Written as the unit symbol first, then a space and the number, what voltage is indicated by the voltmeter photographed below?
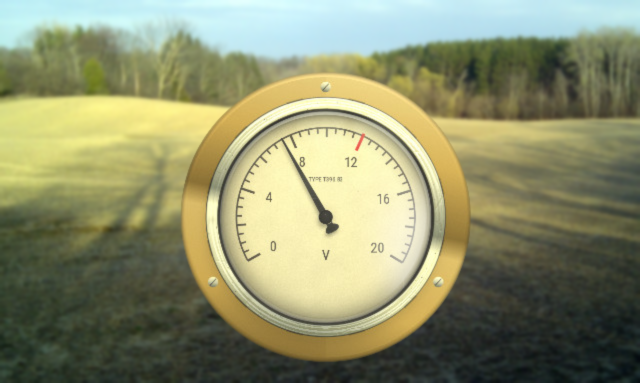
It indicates V 7.5
